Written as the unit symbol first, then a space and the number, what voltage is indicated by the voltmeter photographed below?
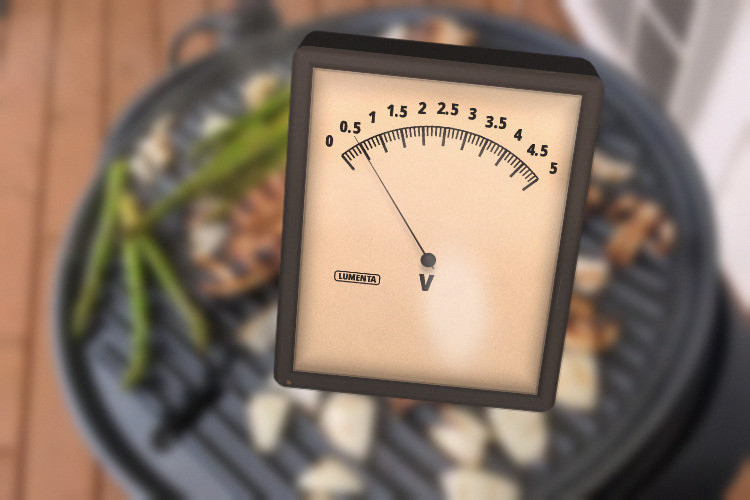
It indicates V 0.5
